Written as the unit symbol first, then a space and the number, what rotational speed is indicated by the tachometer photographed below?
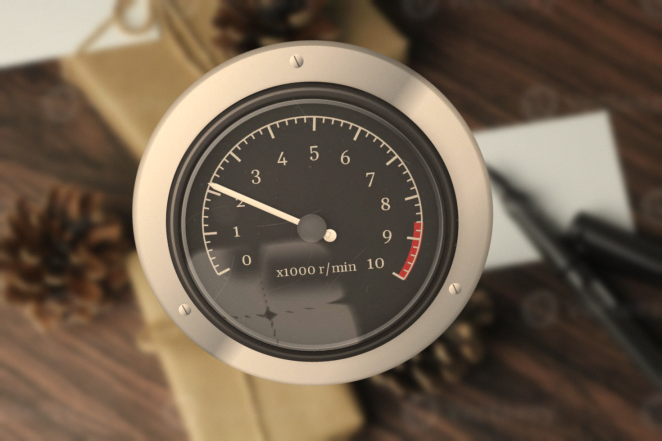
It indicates rpm 2200
